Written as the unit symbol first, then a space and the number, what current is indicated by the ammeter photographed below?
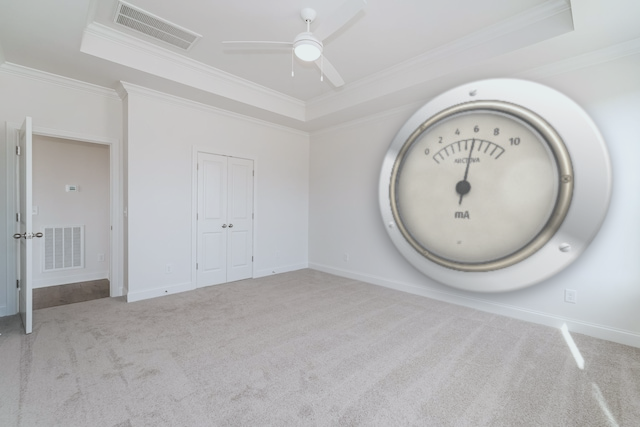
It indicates mA 6
